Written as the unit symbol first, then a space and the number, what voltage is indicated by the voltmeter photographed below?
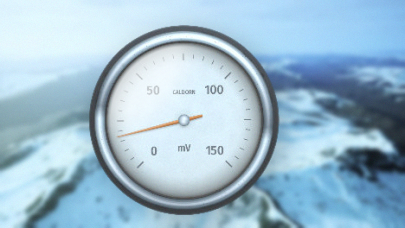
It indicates mV 17.5
